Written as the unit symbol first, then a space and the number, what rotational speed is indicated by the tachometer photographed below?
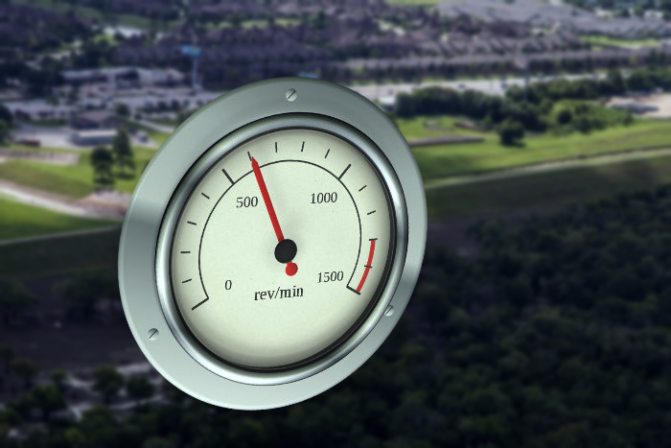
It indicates rpm 600
